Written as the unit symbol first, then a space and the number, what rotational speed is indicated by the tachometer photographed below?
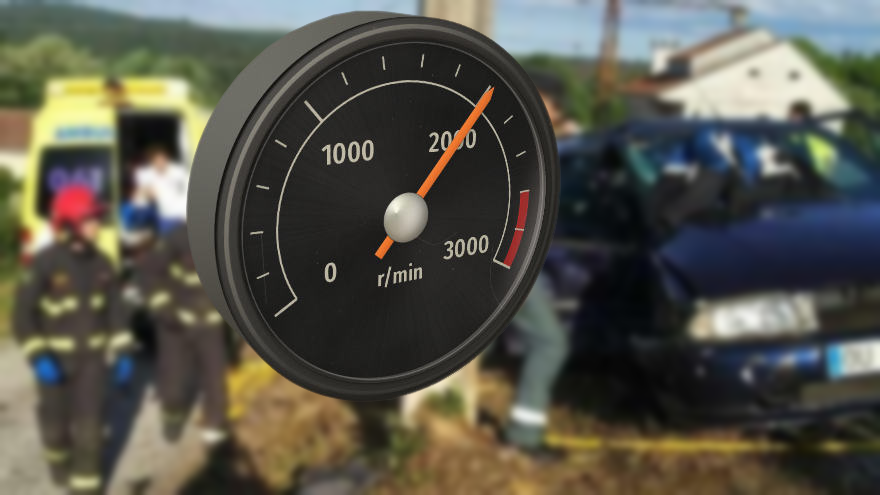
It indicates rpm 2000
